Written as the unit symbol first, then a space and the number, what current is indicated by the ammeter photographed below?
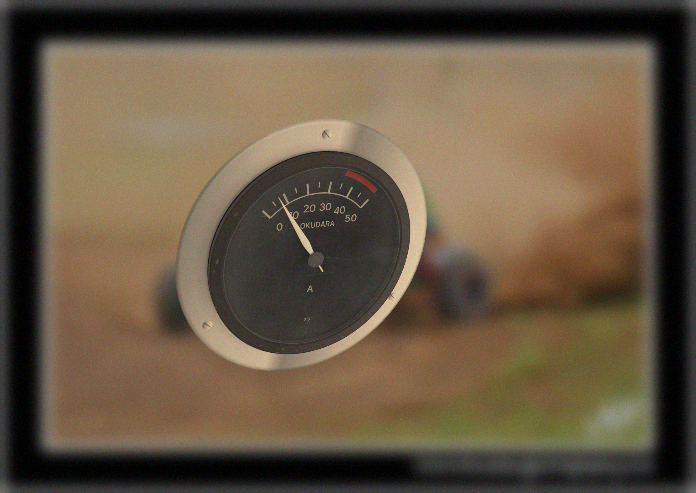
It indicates A 7.5
